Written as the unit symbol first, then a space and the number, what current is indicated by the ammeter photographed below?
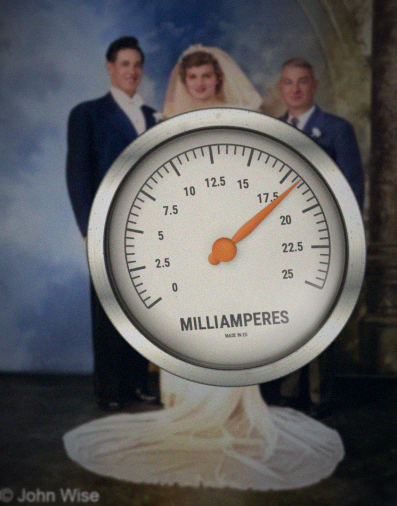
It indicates mA 18.25
